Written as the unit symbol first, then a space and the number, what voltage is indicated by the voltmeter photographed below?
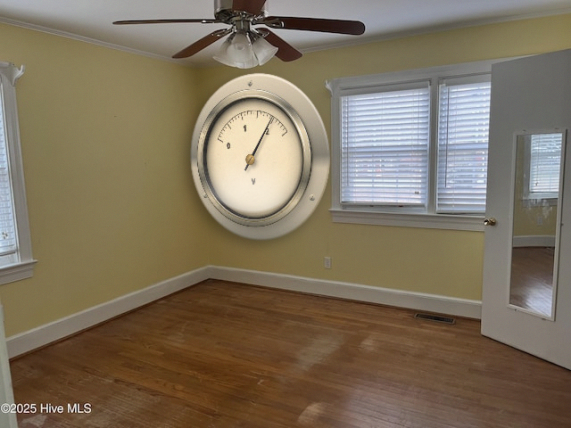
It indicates V 2
